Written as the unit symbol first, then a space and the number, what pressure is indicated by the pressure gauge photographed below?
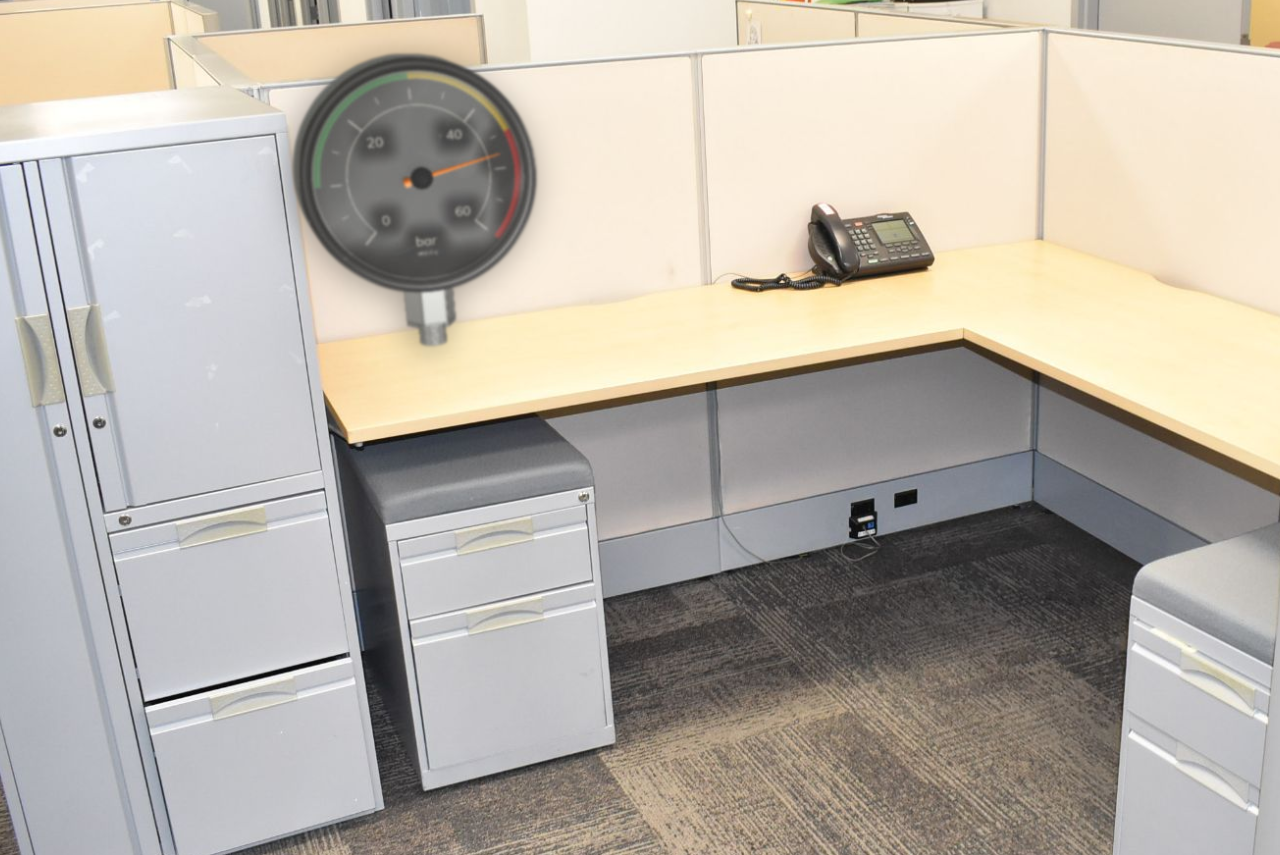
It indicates bar 47.5
